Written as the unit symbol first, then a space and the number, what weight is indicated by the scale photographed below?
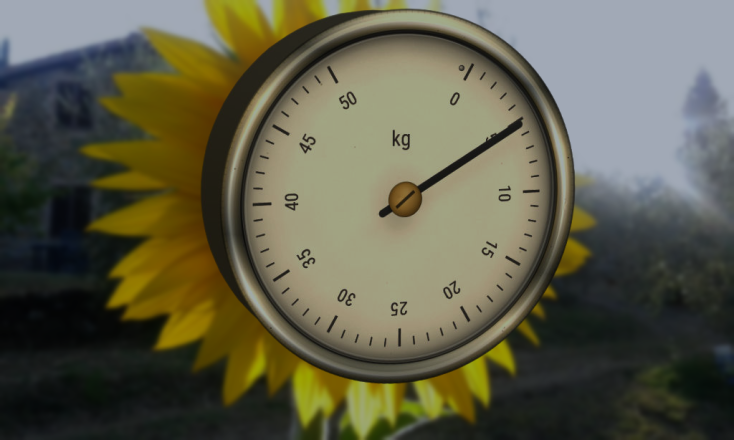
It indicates kg 5
